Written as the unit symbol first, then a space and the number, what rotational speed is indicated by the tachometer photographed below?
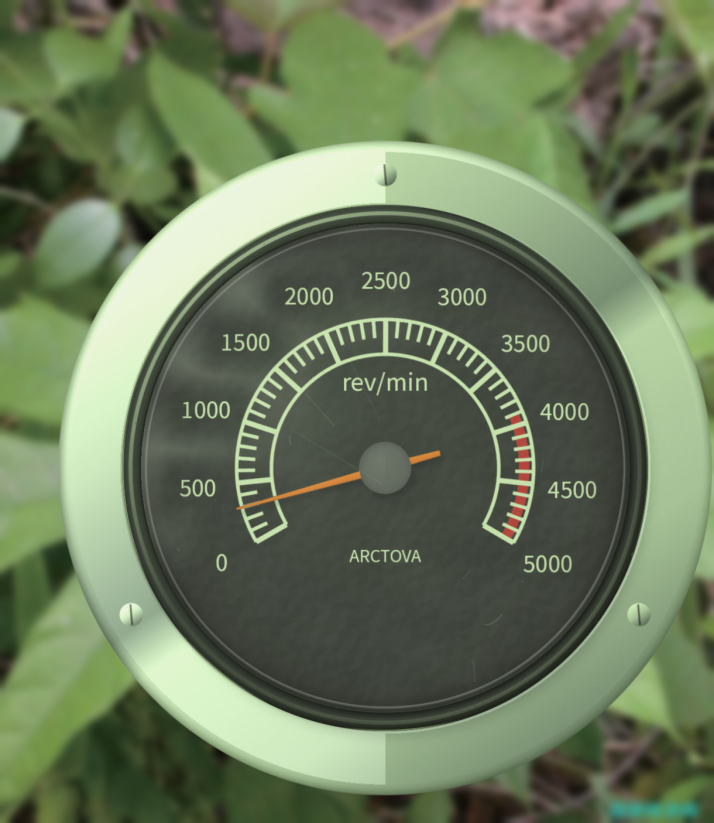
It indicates rpm 300
